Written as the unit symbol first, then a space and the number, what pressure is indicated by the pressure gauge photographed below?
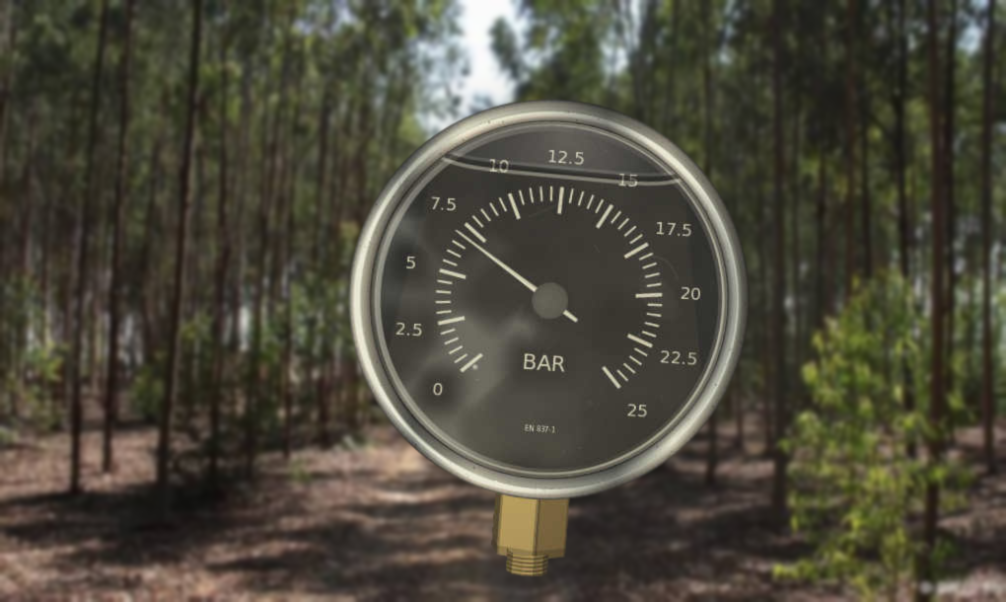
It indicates bar 7
